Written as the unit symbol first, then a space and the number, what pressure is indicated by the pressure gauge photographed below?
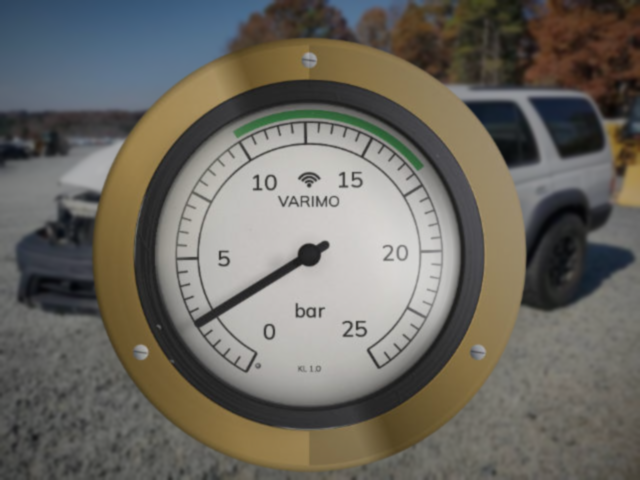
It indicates bar 2.5
